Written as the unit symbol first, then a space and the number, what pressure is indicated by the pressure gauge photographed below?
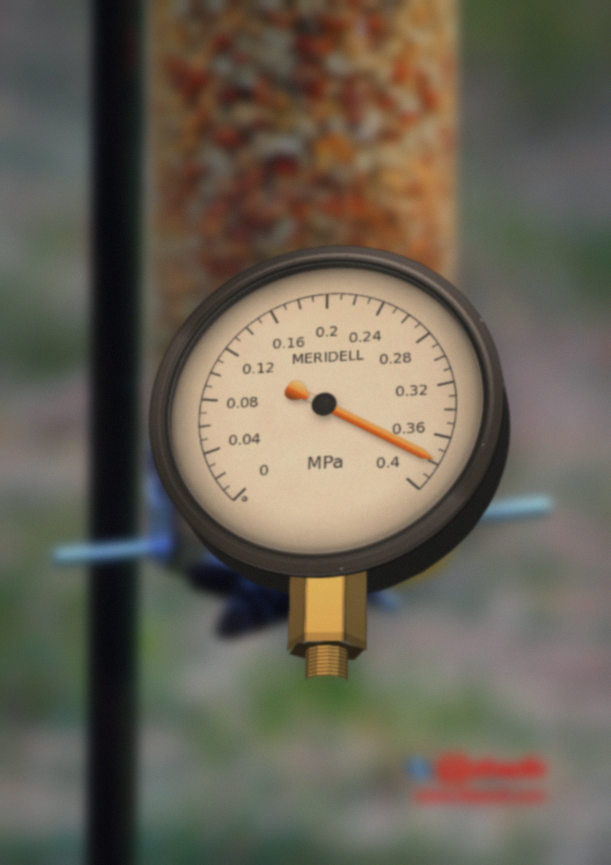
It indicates MPa 0.38
